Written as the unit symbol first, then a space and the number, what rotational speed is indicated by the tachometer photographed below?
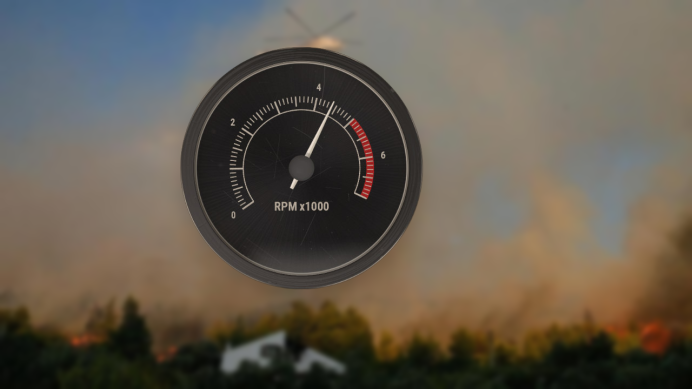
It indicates rpm 4400
